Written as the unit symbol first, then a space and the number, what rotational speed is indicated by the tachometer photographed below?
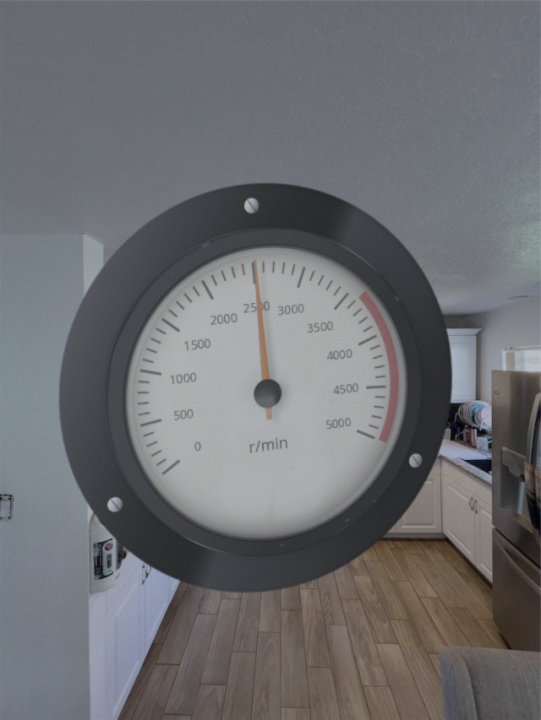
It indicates rpm 2500
